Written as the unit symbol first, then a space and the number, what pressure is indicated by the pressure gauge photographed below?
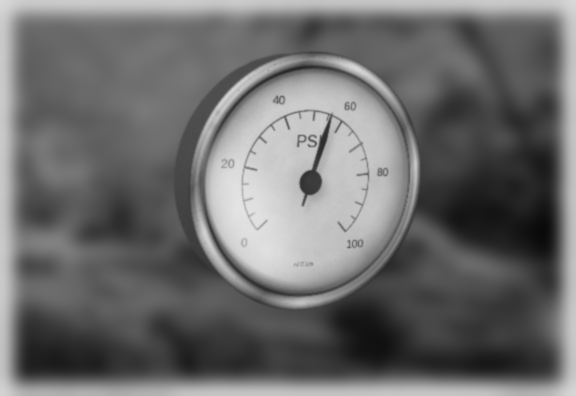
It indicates psi 55
